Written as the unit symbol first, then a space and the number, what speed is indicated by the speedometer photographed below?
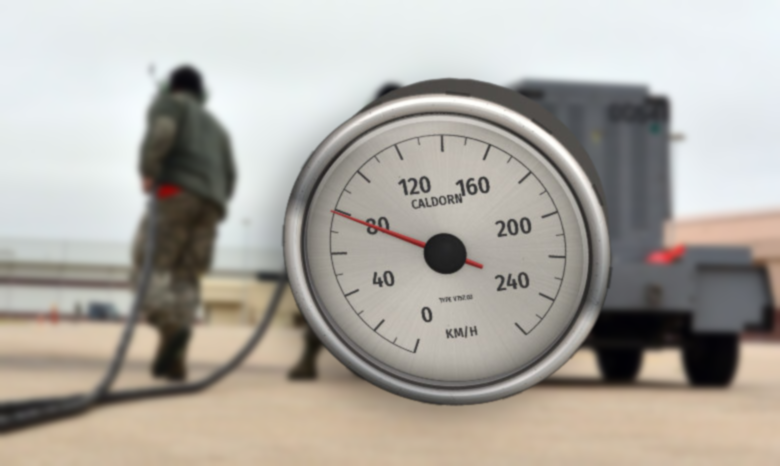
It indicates km/h 80
